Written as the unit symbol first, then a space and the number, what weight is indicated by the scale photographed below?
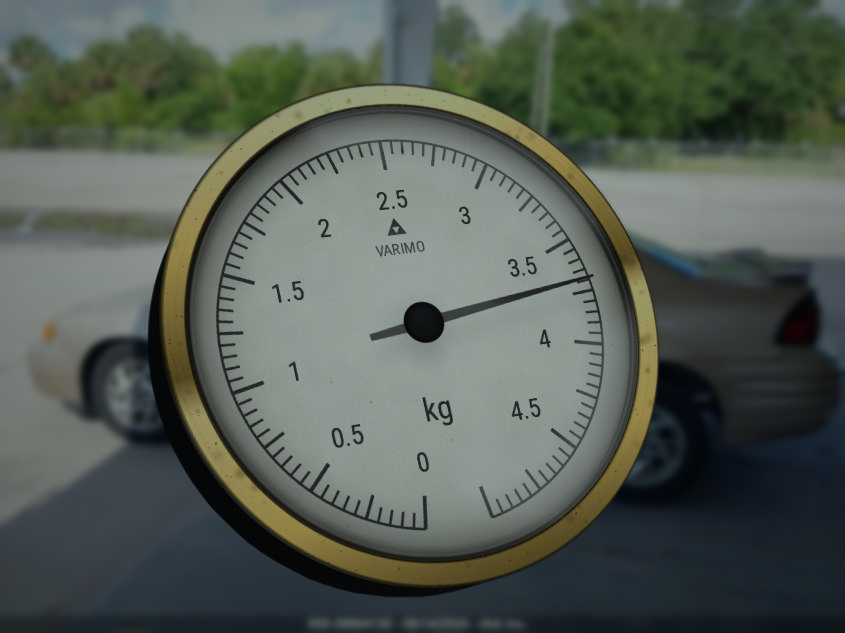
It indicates kg 3.7
